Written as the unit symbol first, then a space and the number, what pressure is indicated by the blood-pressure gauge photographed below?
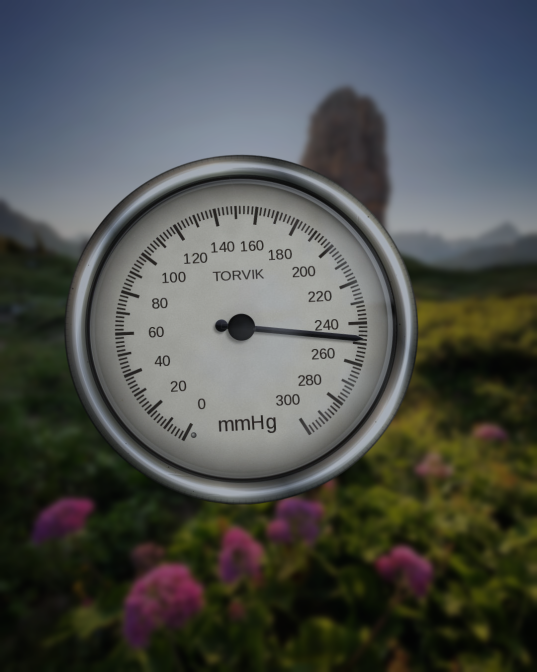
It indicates mmHg 248
